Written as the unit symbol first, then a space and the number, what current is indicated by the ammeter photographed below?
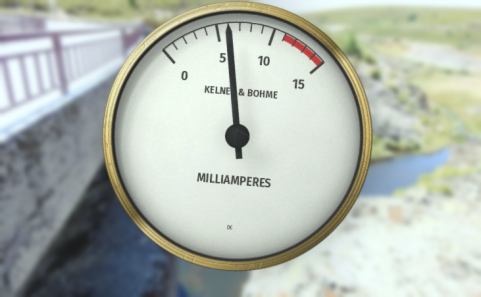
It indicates mA 6
